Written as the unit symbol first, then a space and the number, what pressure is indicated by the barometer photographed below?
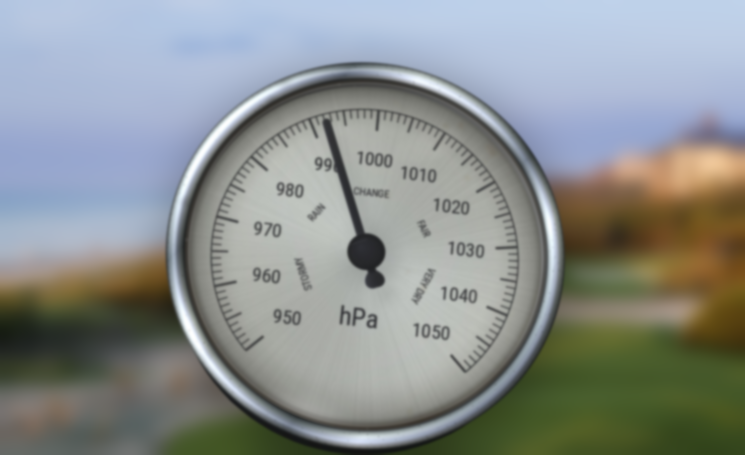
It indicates hPa 992
